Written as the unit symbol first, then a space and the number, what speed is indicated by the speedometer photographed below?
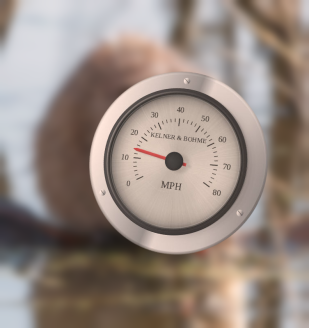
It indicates mph 14
